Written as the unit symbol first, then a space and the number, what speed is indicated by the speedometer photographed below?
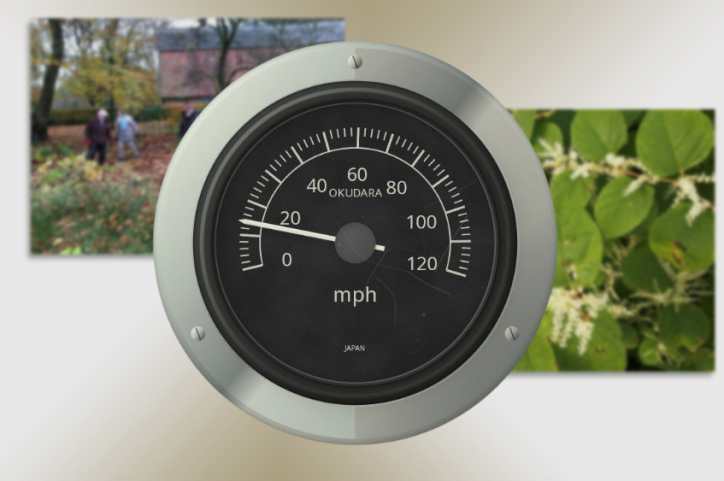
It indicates mph 14
